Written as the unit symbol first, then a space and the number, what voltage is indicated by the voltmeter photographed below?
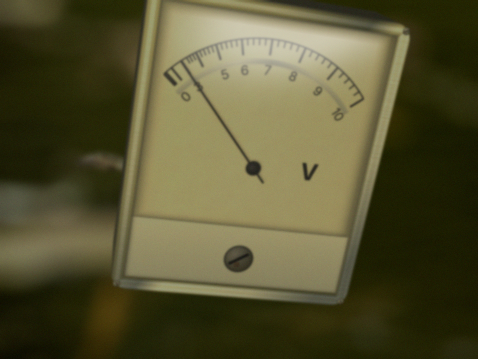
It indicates V 3
